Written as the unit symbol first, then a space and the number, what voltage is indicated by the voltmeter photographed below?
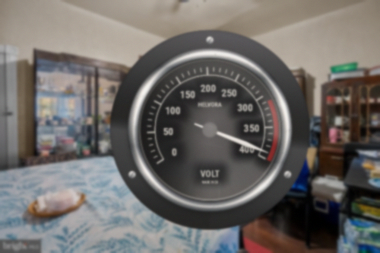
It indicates V 390
